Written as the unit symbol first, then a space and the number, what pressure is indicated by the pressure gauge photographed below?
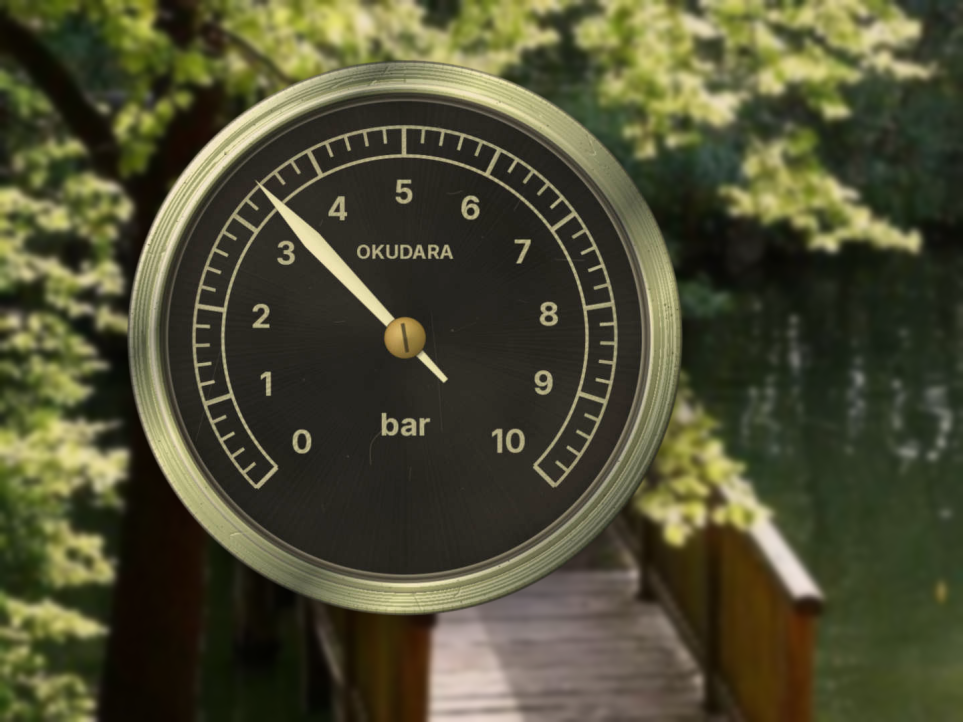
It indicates bar 3.4
